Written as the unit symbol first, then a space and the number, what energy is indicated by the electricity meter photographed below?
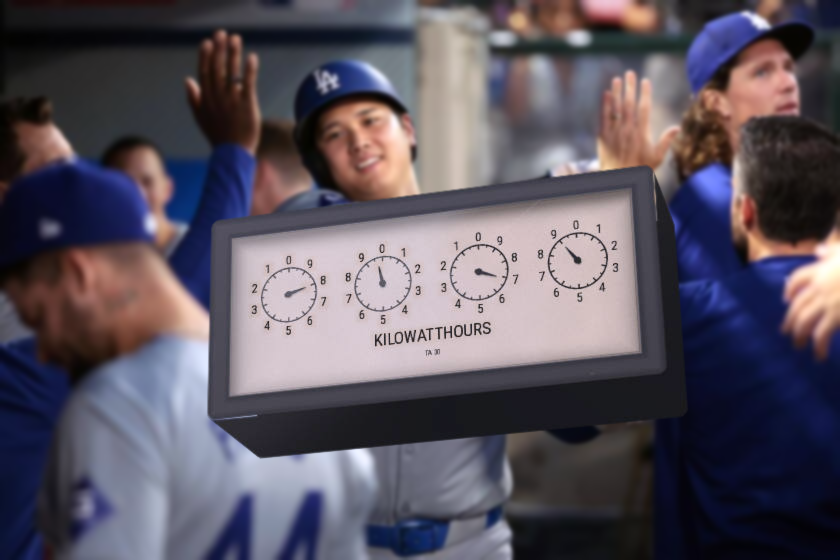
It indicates kWh 7969
